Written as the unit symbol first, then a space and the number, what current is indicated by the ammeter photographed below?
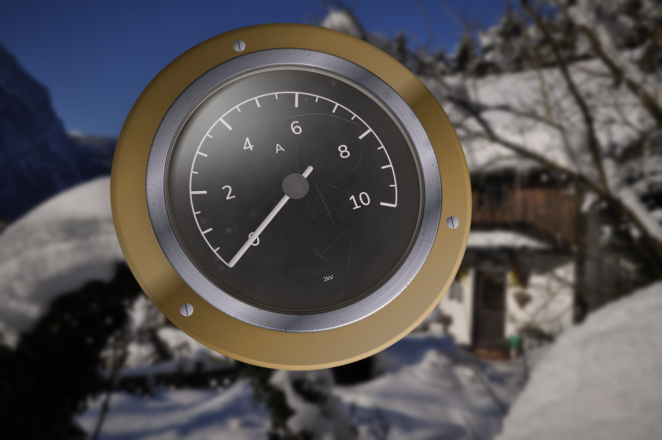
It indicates A 0
